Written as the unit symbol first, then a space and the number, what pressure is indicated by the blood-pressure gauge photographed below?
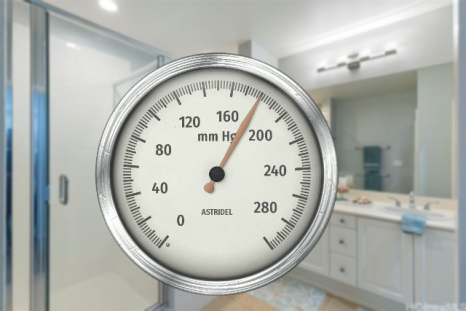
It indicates mmHg 180
